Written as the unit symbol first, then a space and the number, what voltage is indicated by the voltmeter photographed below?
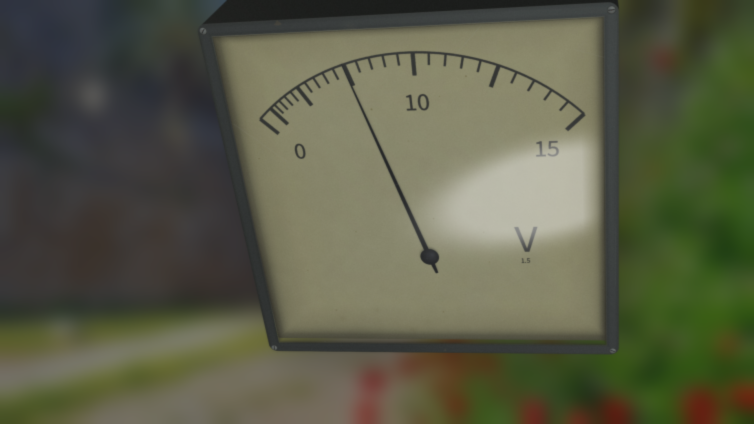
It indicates V 7.5
